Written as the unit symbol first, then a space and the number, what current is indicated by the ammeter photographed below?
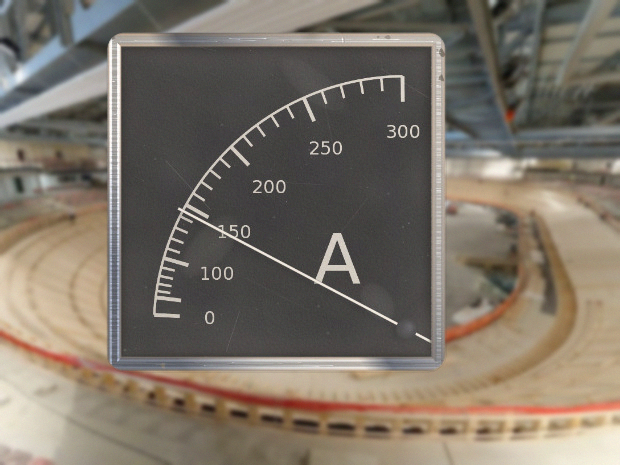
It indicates A 145
